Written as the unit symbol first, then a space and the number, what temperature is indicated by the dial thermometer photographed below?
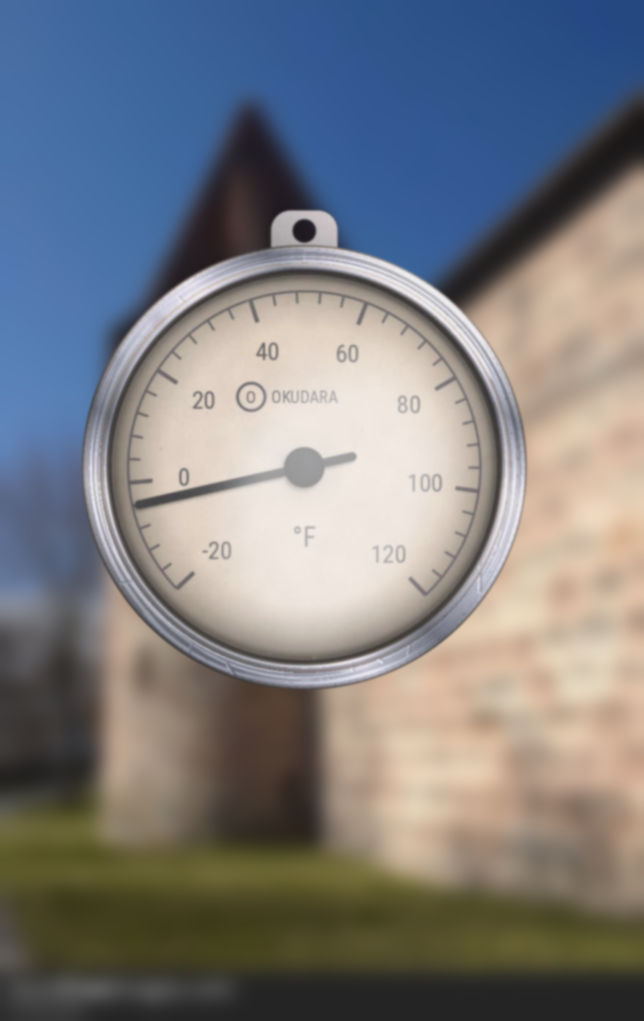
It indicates °F -4
